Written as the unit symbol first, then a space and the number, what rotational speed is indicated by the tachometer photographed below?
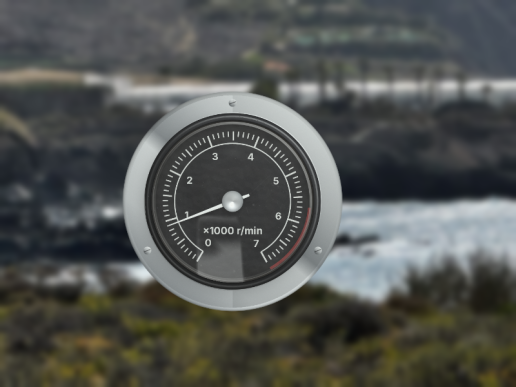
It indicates rpm 900
